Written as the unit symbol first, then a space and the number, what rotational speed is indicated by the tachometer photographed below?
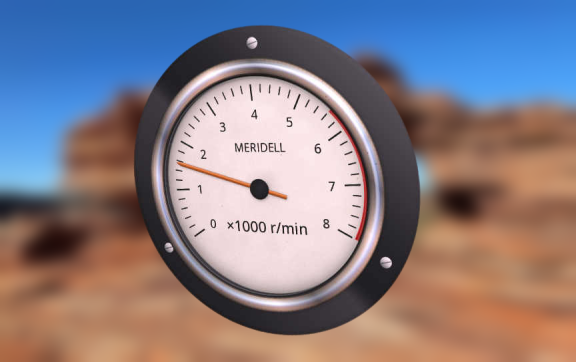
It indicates rpm 1600
